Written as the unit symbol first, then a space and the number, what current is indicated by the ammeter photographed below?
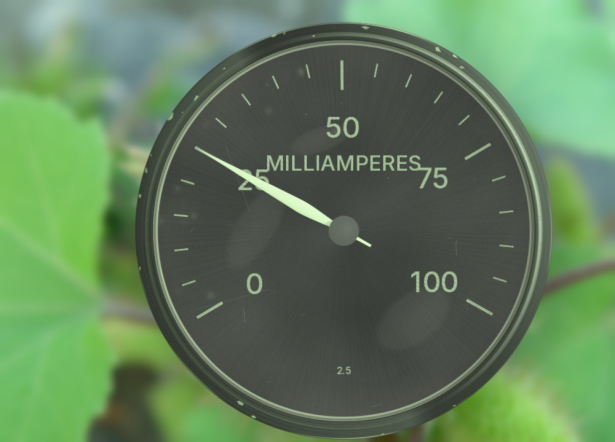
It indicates mA 25
